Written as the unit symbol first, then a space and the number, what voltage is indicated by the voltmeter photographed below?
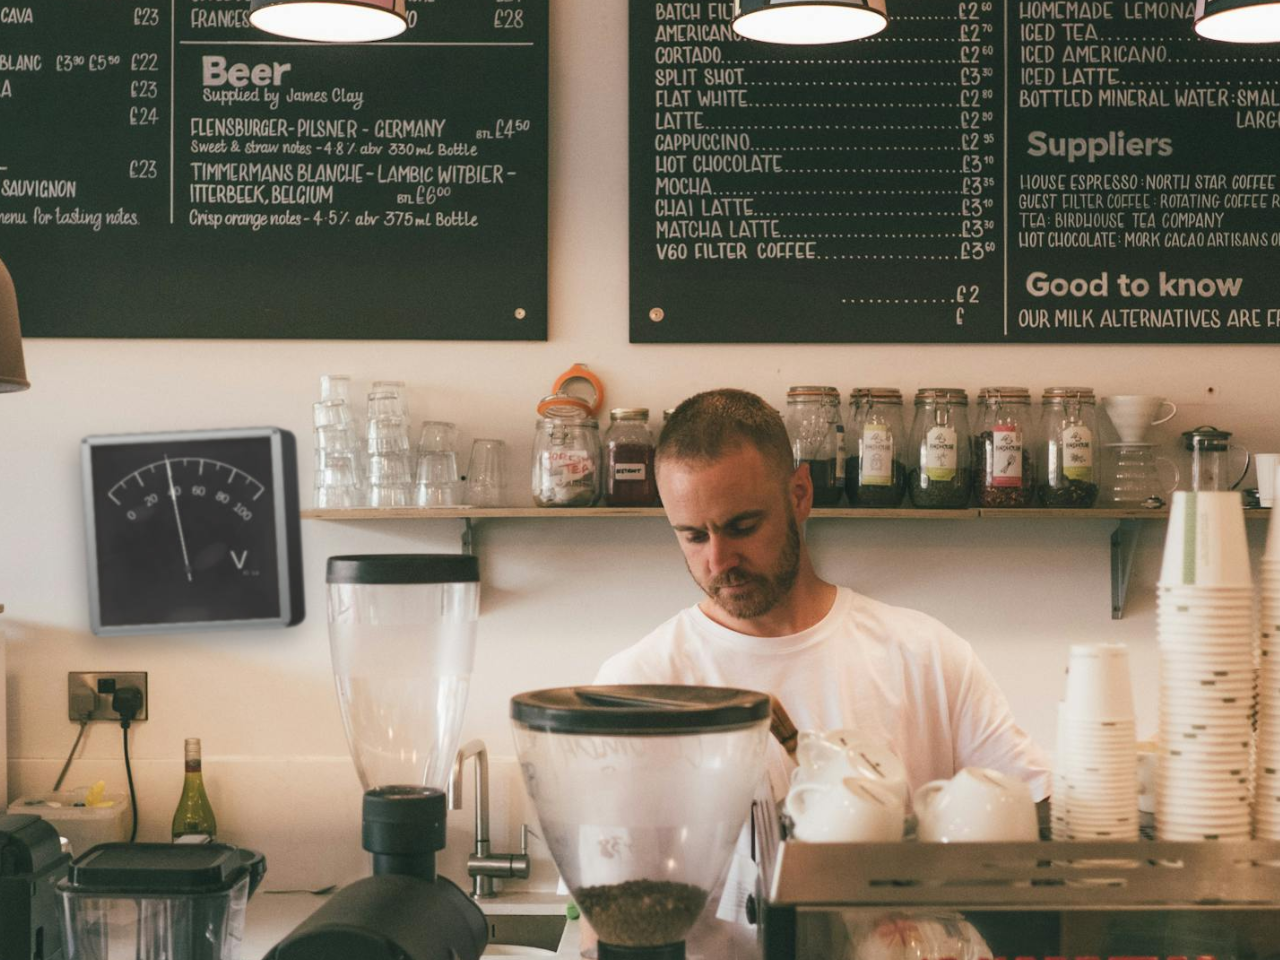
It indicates V 40
